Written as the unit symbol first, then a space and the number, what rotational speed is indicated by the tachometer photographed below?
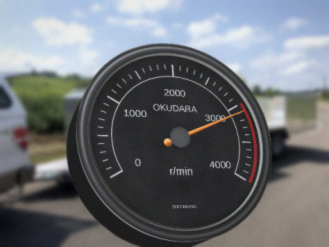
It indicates rpm 3100
